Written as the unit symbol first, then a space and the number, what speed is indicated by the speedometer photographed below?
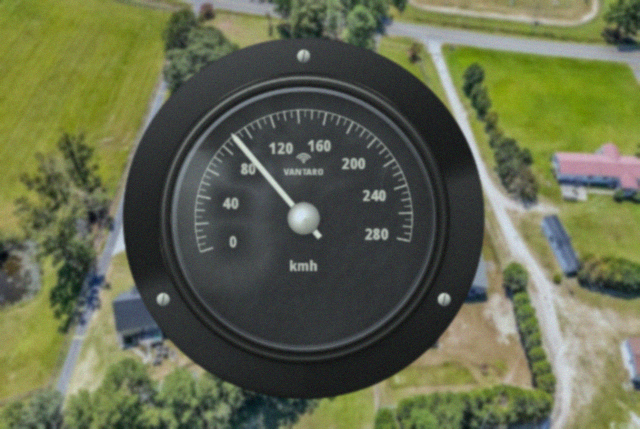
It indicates km/h 90
